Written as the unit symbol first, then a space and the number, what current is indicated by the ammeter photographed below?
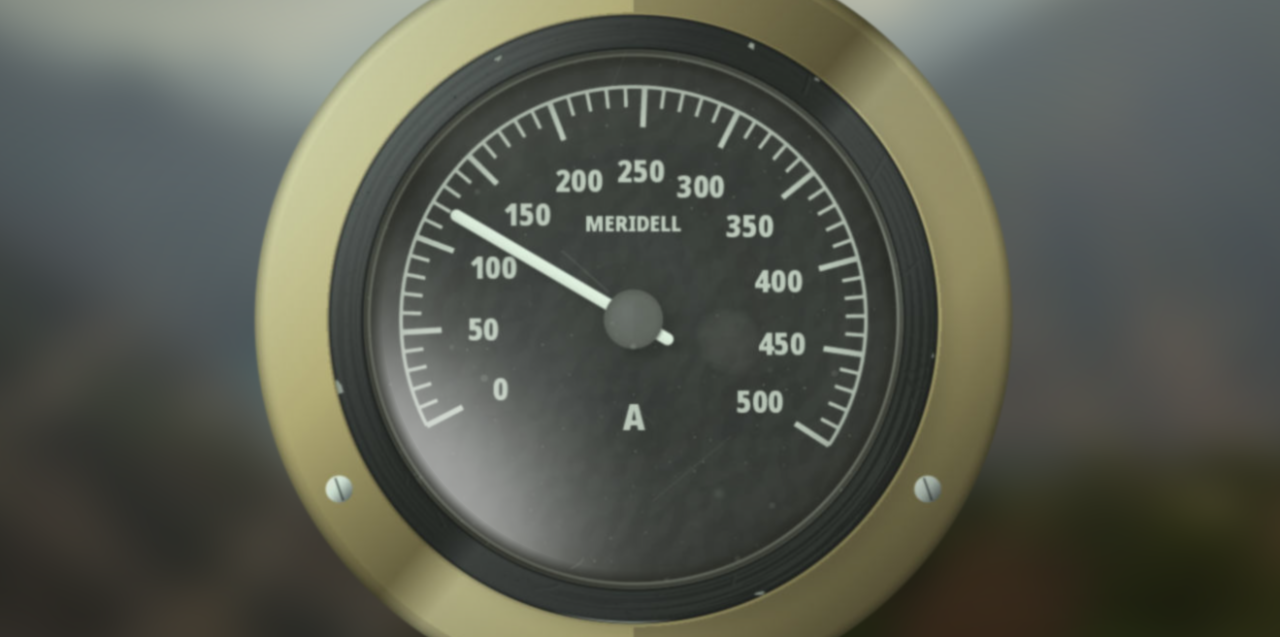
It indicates A 120
